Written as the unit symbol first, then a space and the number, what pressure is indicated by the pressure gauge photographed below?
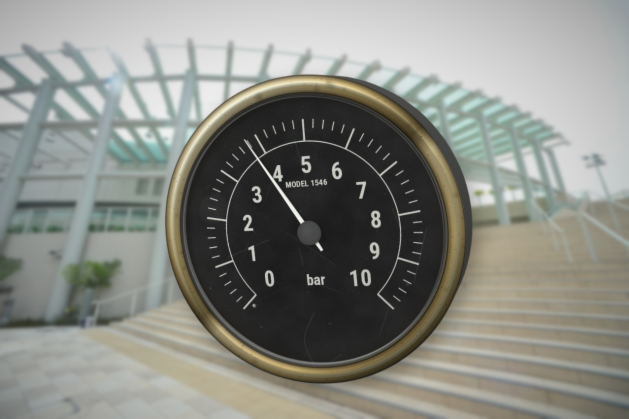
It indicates bar 3.8
